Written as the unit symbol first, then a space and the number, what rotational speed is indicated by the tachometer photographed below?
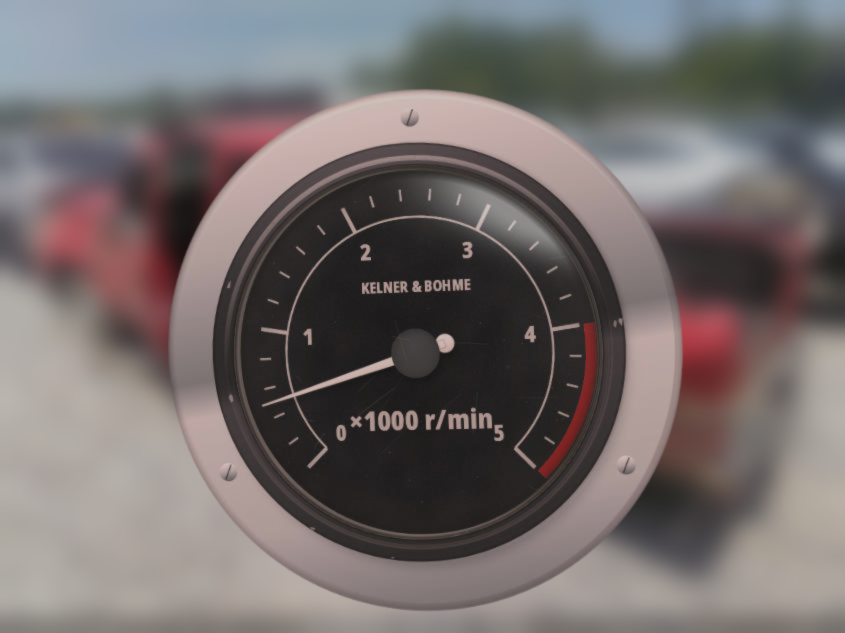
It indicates rpm 500
